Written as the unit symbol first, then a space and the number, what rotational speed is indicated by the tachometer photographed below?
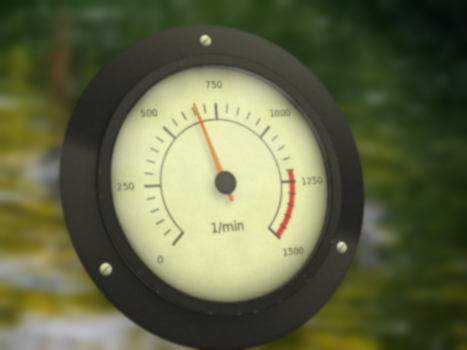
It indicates rpm 650
